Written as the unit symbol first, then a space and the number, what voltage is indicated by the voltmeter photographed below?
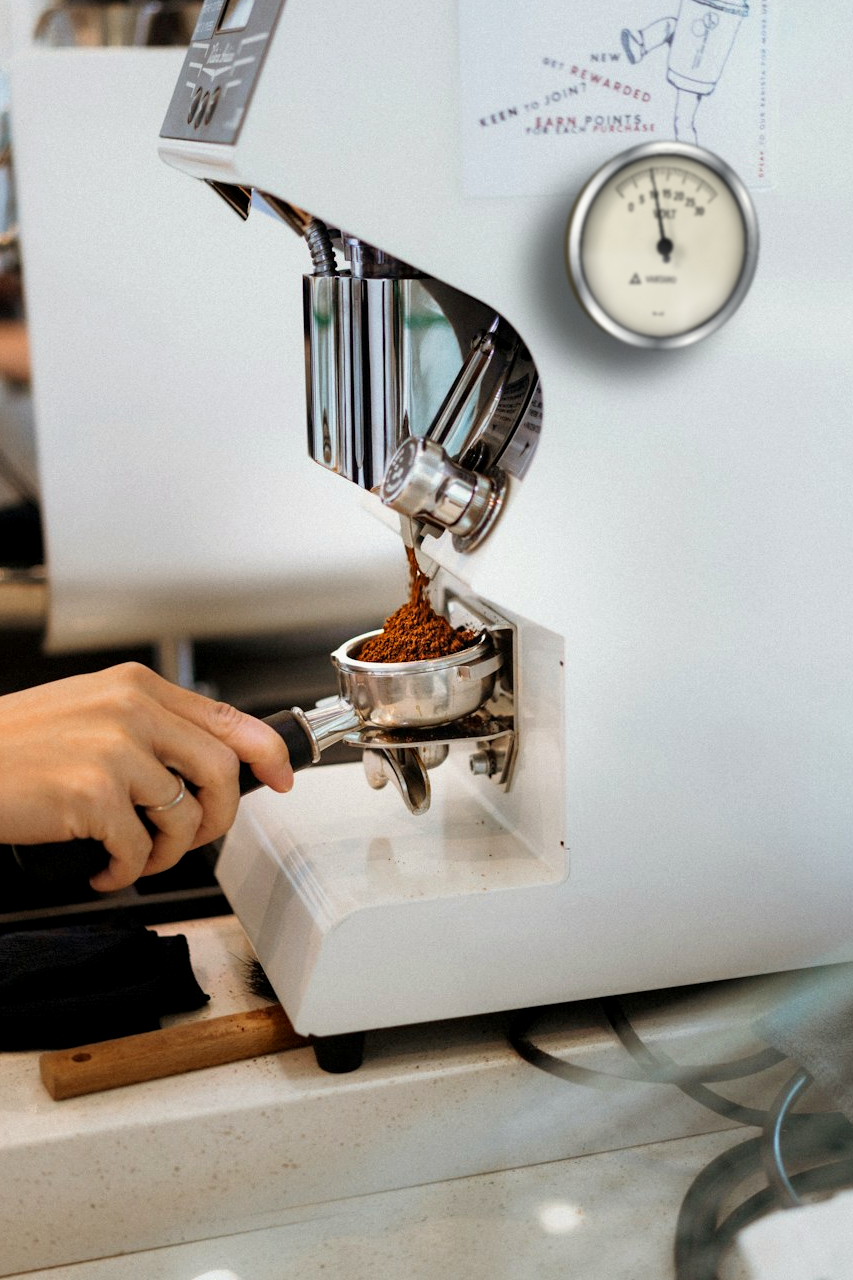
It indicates V 10
